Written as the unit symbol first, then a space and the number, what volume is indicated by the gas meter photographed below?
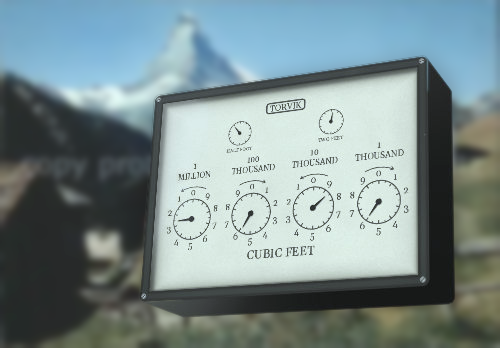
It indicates ft³ 258600
